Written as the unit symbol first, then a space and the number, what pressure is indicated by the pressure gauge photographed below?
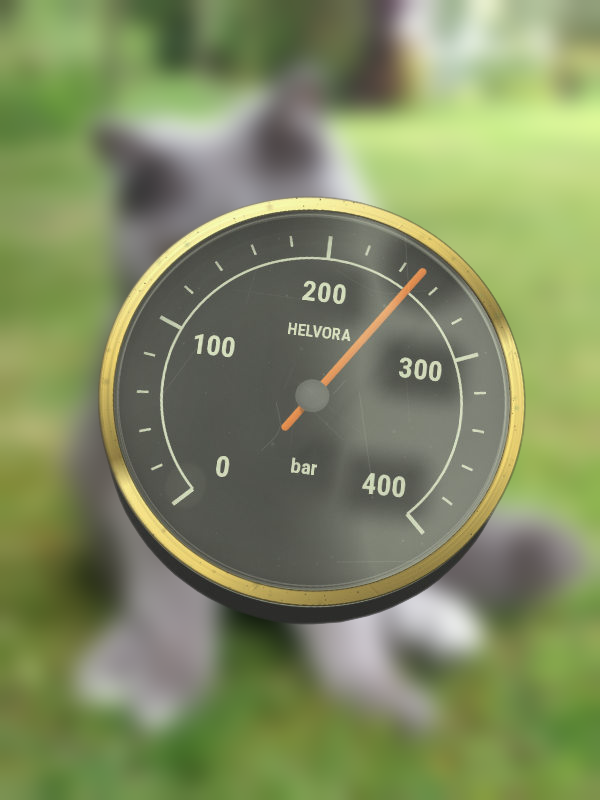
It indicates bar 250
